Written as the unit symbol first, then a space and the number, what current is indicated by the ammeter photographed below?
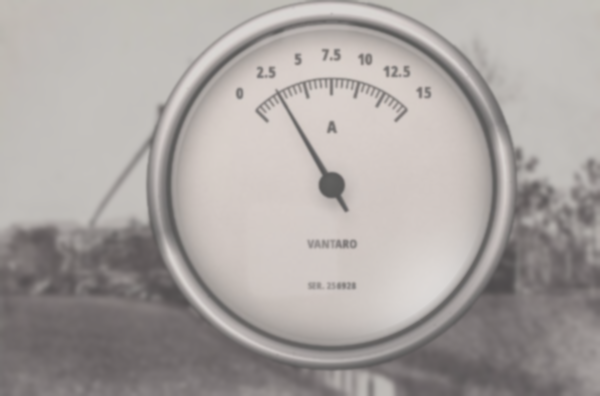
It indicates A 2.5
